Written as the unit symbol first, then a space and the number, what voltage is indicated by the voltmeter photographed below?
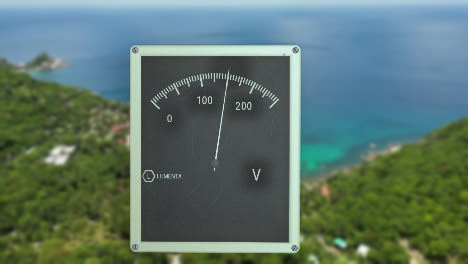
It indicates V 150
